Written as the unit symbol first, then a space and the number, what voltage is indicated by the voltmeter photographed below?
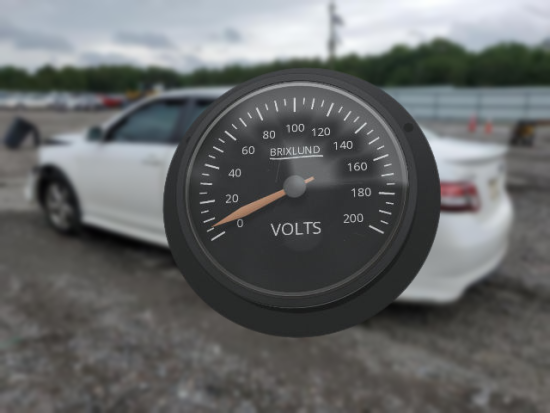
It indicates V 5
